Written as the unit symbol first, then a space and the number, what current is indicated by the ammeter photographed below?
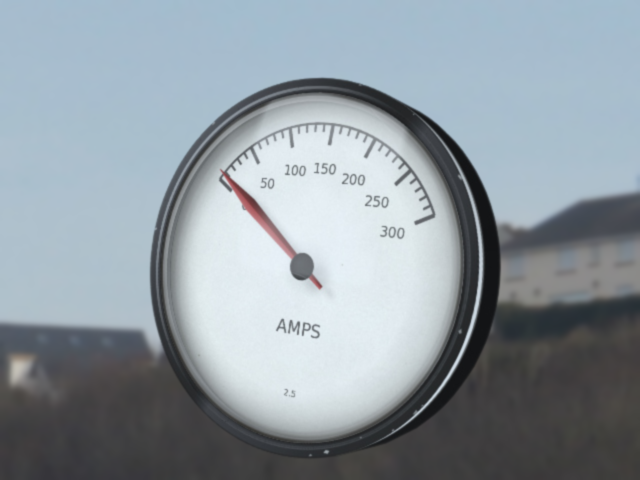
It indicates A 10
